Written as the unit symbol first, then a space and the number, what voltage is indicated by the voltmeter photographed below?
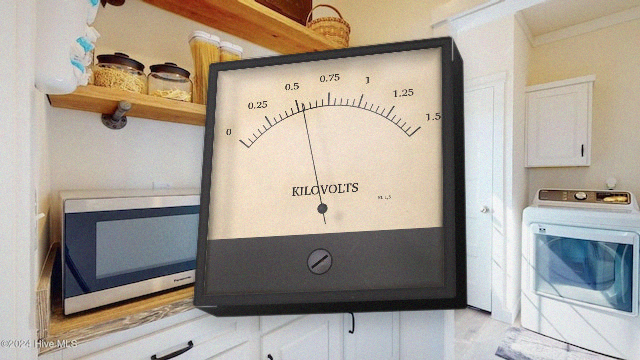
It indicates kV 0.55
